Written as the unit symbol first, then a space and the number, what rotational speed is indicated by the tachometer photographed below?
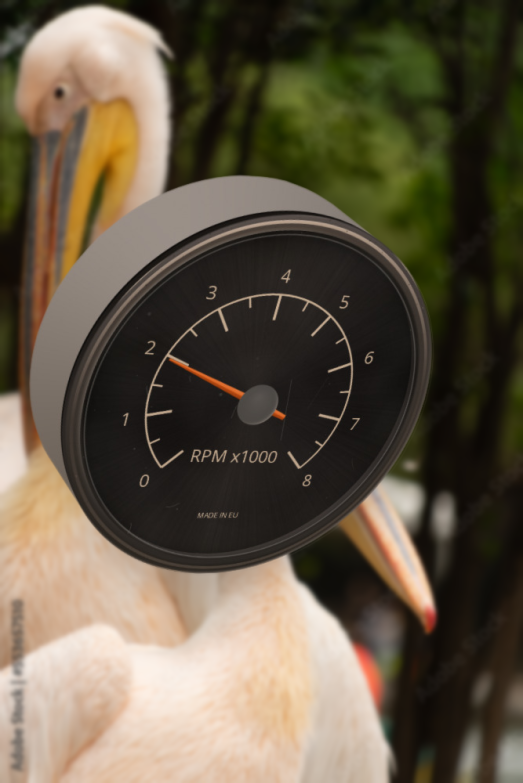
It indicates rpm 2000
